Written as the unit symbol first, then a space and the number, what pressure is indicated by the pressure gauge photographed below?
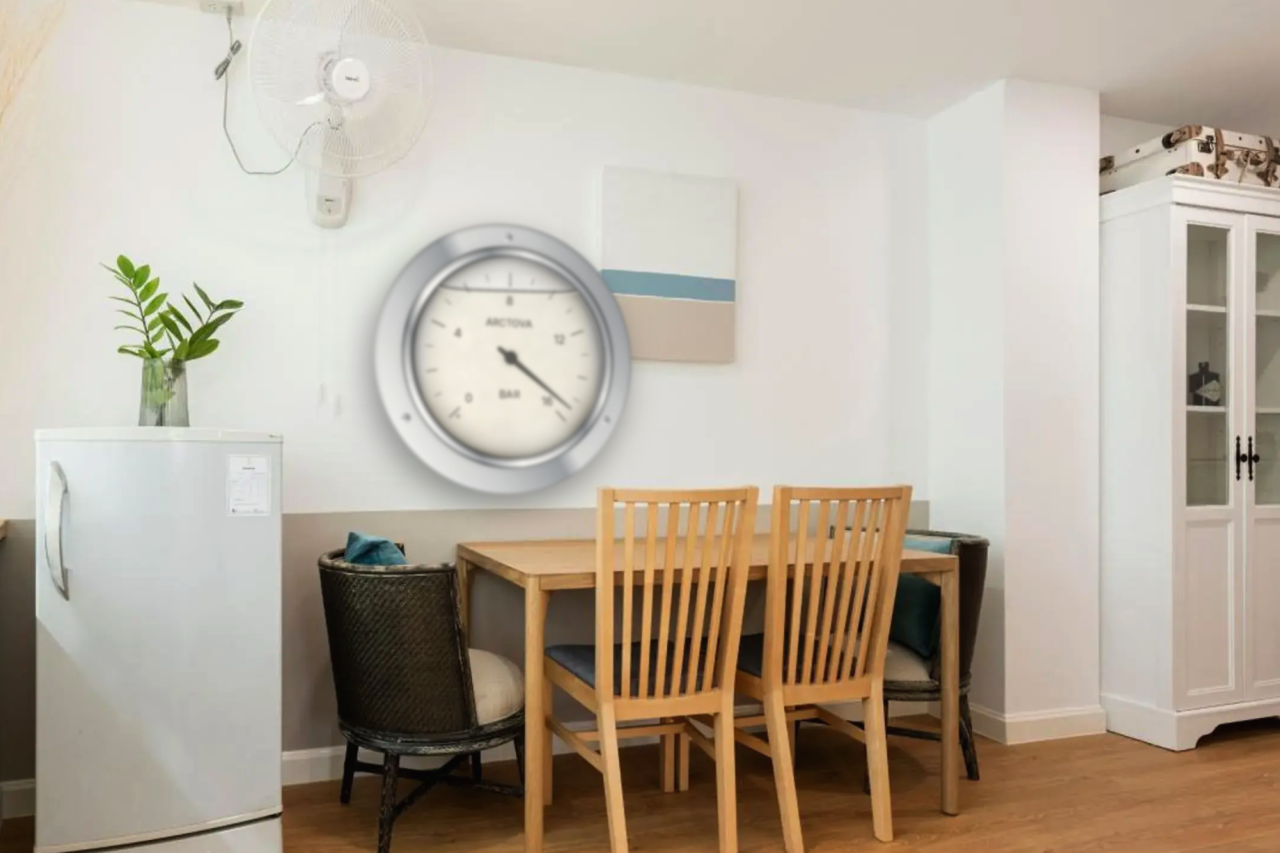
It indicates bar 15.5
